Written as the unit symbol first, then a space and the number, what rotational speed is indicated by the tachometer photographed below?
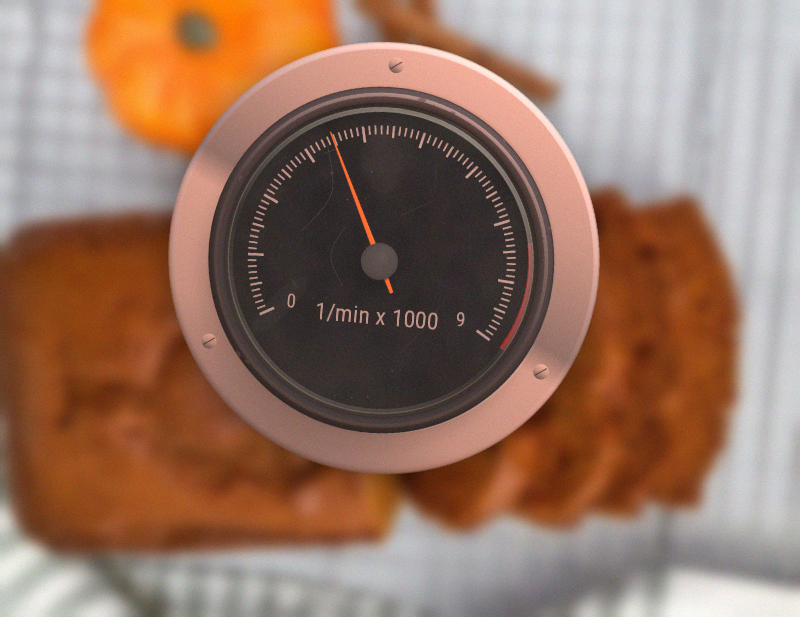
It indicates rpm 3500
